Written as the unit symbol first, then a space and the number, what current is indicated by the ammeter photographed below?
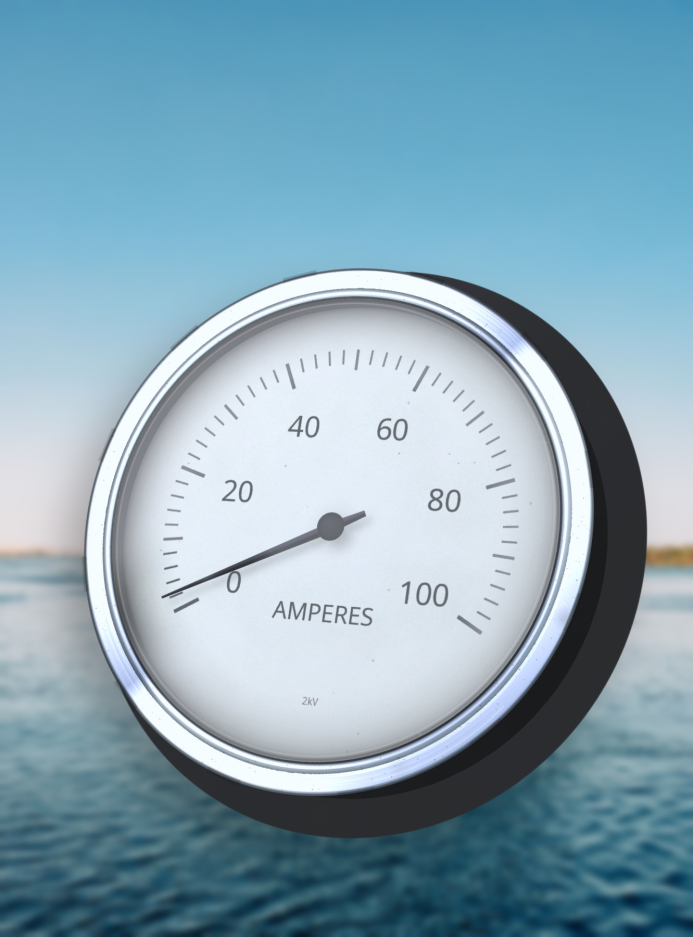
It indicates A 2
